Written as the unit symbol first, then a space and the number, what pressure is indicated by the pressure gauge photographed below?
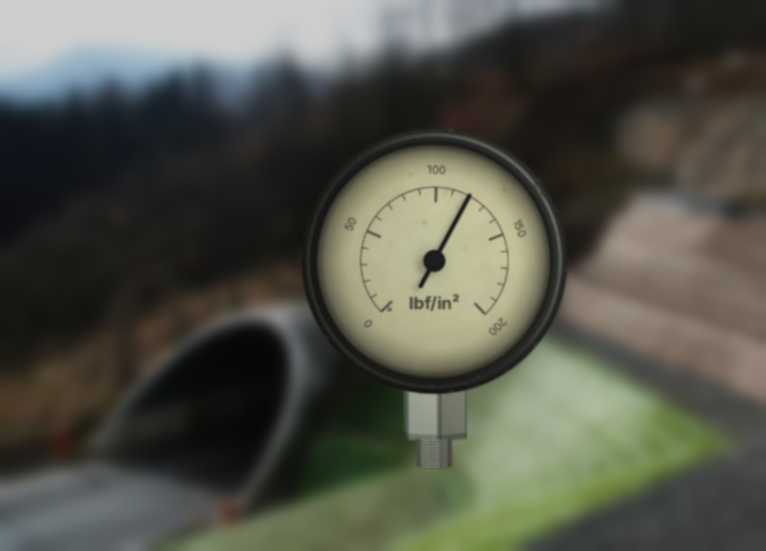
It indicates psi 120
